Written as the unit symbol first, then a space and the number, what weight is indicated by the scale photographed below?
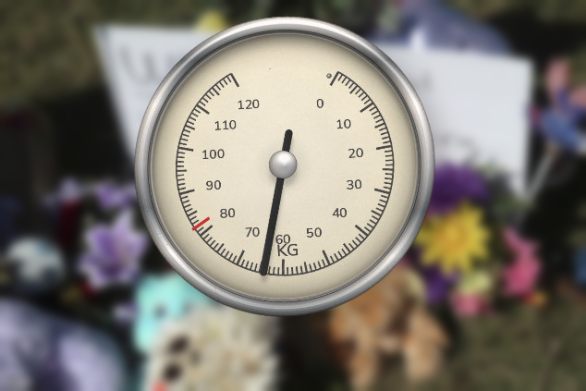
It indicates kg 64
